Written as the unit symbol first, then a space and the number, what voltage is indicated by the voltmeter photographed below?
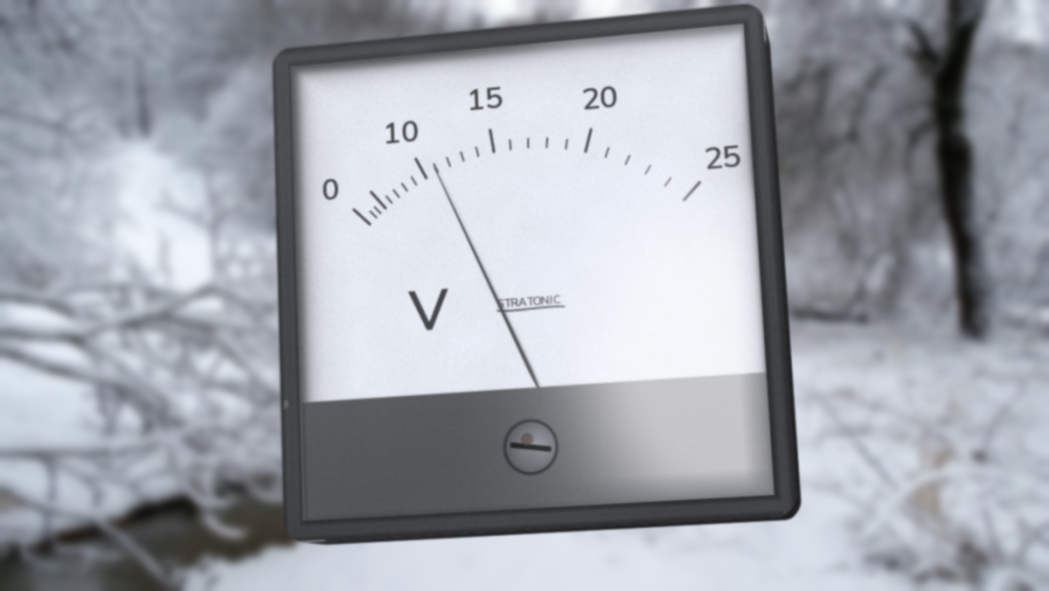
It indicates V 11
